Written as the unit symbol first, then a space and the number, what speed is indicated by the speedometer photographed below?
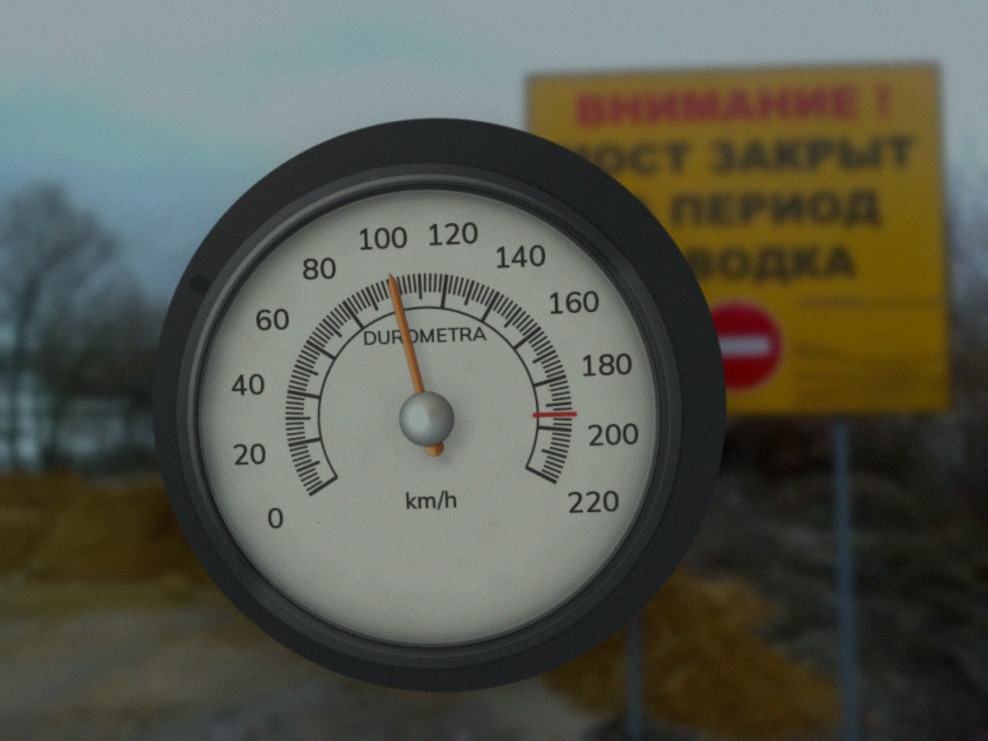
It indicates km/h 100
